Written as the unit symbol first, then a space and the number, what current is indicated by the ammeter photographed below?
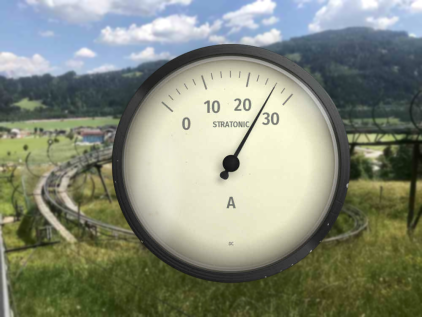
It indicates A 26
